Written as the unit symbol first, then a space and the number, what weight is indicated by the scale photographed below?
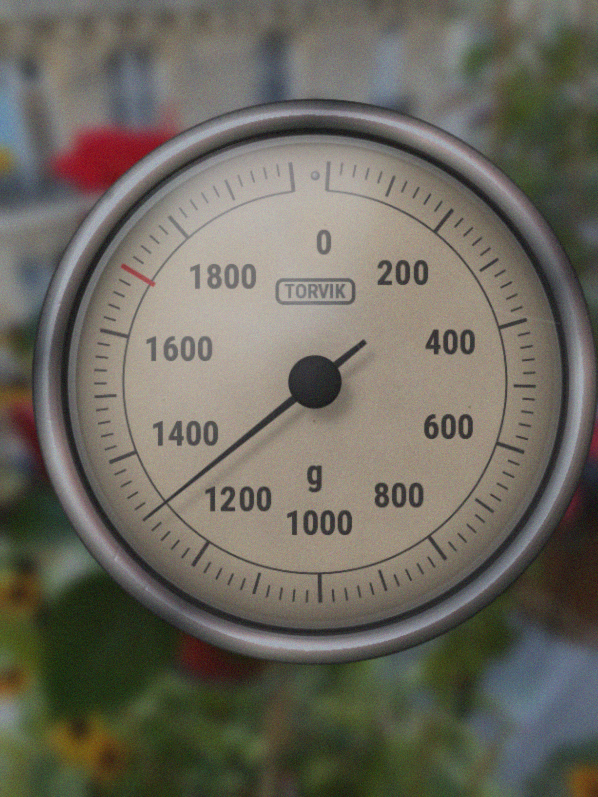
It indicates g 1300
